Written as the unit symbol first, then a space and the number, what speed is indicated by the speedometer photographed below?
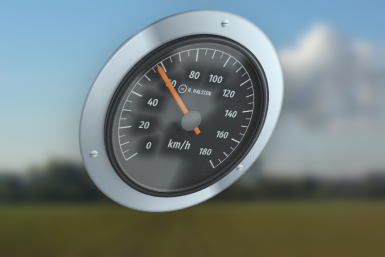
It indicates km/h 57.5
